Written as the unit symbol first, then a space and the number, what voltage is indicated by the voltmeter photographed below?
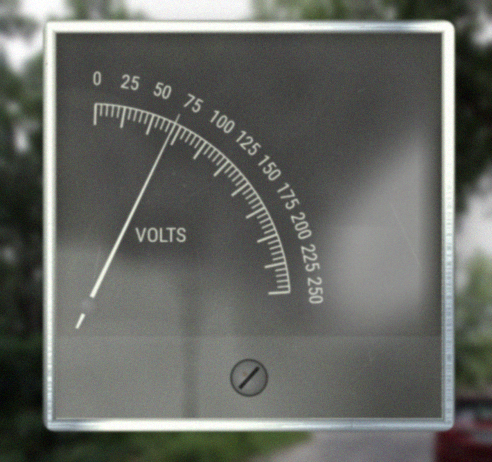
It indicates V 70
